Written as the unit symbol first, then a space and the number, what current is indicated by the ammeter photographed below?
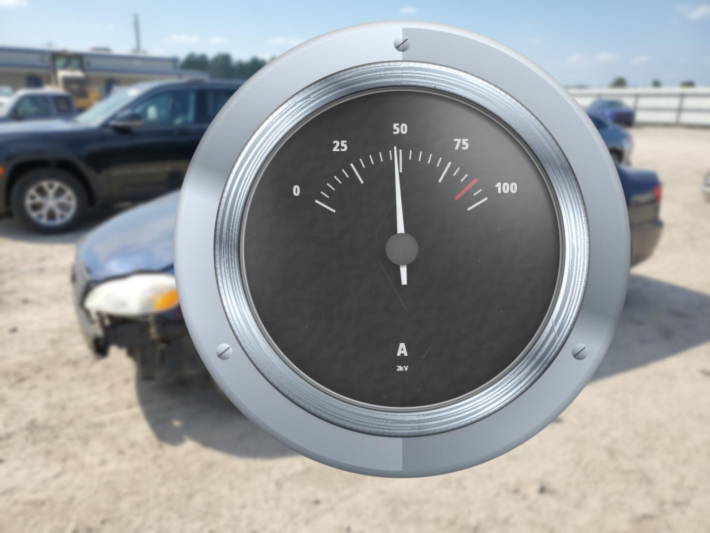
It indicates A 47.5
